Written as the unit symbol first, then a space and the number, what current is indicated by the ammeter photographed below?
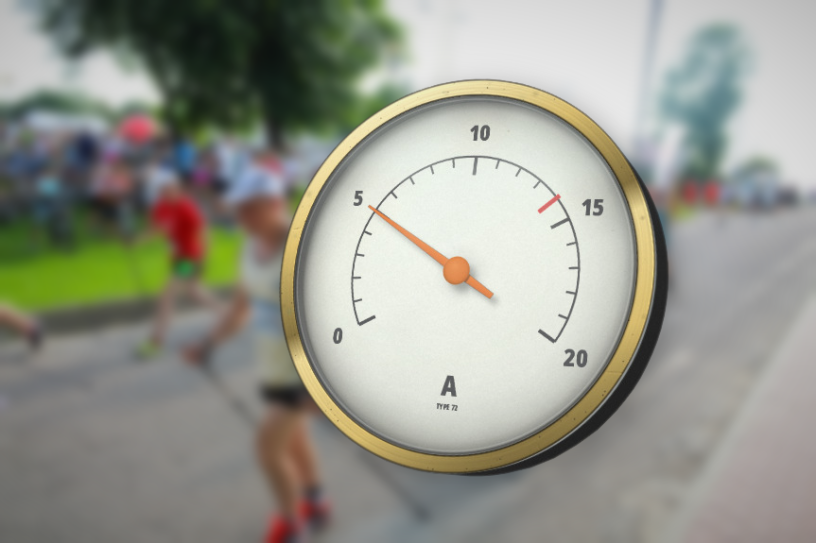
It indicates A 5
